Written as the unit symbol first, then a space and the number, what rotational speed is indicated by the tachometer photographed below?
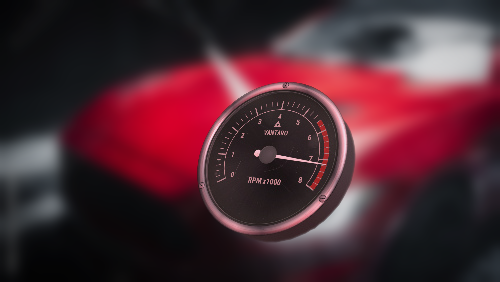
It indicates rpm 7200
